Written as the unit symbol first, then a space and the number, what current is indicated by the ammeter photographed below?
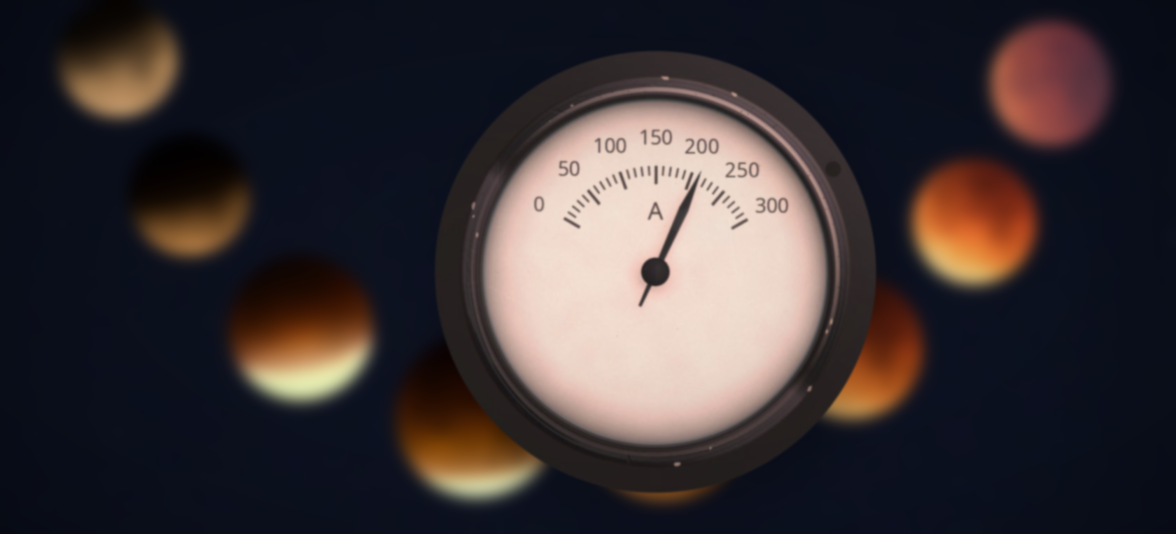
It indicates A 210
